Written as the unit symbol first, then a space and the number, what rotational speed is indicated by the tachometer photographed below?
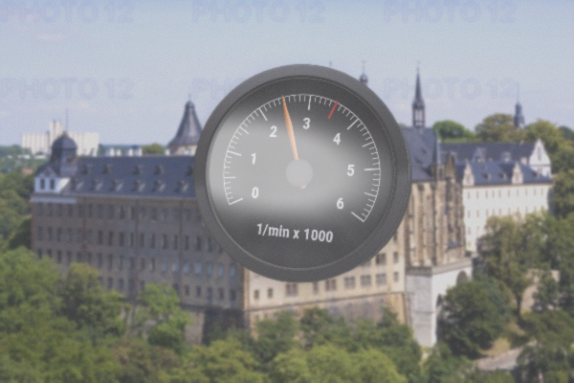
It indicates rpm 2500
